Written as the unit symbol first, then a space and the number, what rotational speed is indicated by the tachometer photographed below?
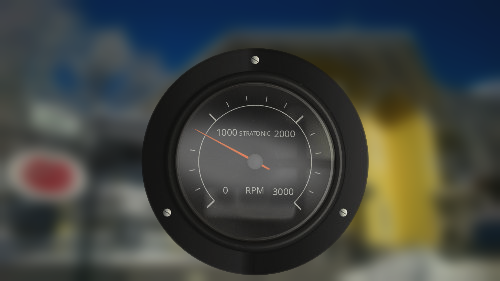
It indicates rpm 800
